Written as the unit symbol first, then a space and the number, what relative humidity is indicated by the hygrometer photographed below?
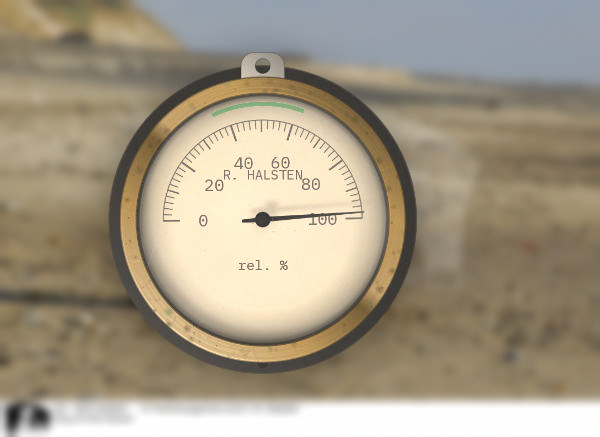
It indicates % 98
